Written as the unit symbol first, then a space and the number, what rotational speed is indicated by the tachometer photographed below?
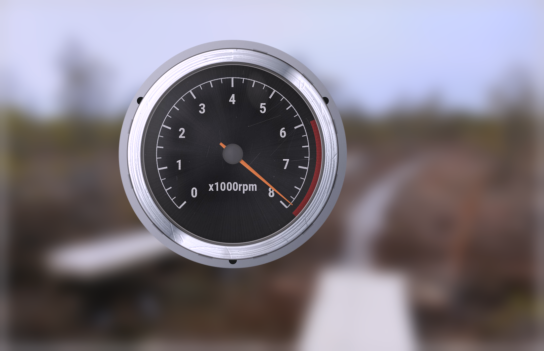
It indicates rpm 7875
